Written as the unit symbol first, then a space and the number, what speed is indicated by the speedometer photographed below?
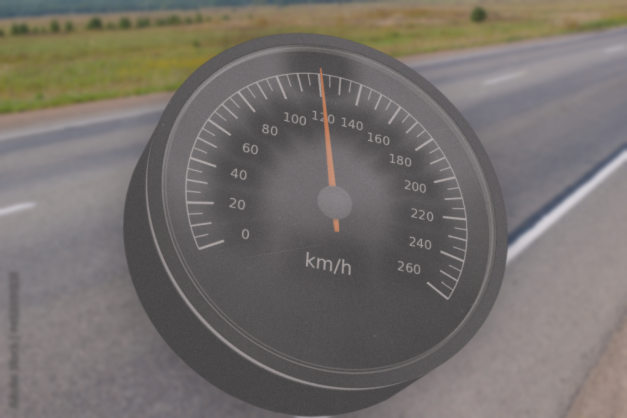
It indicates km/h 120
